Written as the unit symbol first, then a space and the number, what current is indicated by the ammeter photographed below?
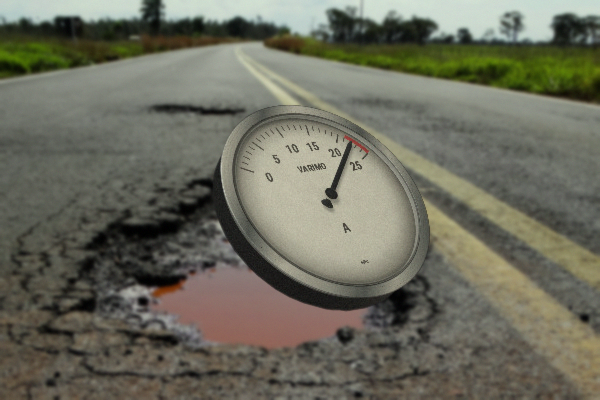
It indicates A 22
